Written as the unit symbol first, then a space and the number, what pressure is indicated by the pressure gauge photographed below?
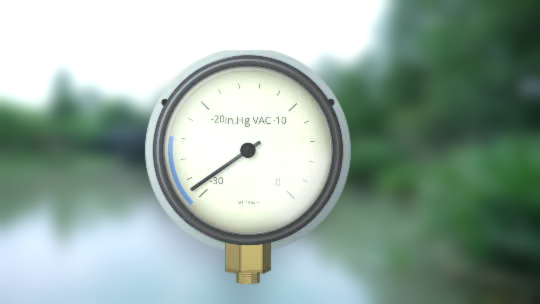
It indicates inHg -29
